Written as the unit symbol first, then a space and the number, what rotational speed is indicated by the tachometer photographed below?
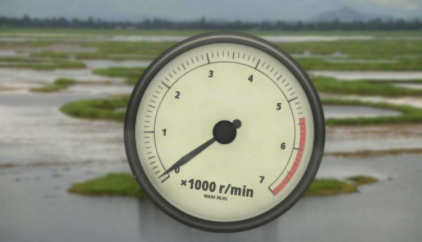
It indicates rpm 100
